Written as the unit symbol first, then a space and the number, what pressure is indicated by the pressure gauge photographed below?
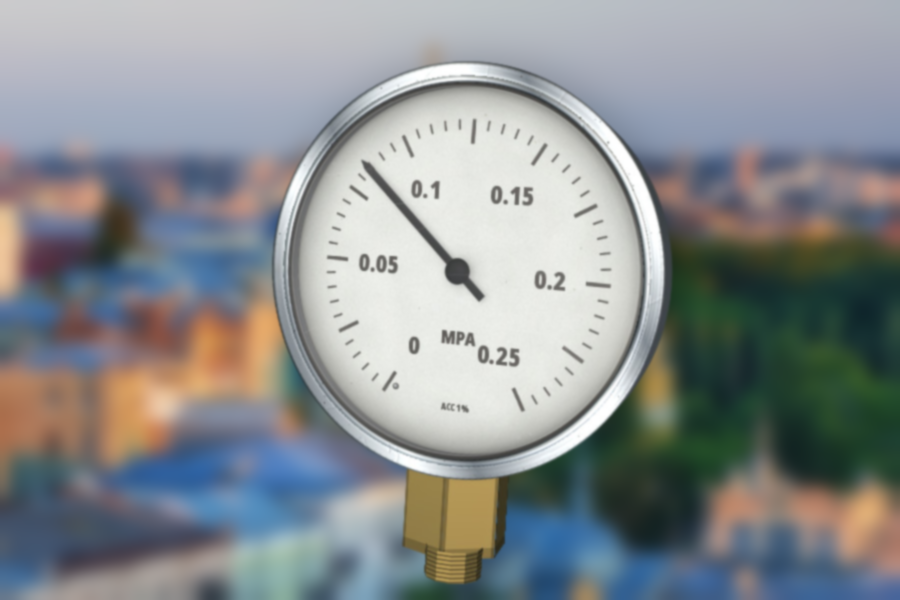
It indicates MPa 0.085
